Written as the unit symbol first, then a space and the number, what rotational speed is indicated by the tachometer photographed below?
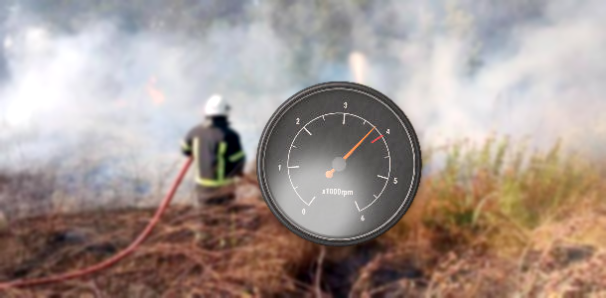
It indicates rpm 3750
